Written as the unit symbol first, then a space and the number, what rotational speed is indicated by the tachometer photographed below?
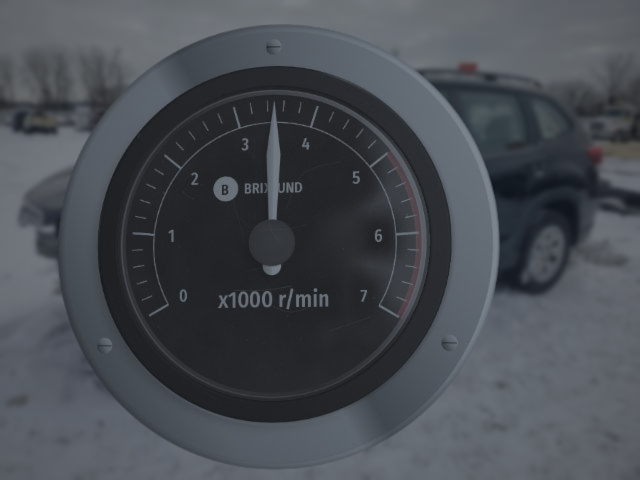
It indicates rpm 3500
